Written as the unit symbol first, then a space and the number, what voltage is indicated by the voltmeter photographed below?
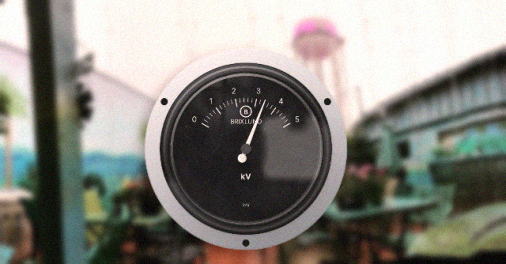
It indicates kV 3.4
